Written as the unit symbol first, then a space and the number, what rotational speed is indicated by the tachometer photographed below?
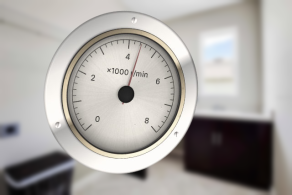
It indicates rpm 4400
